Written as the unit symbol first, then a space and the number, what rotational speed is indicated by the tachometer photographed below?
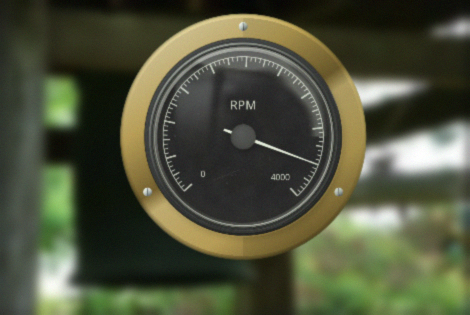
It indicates rpm 3600
